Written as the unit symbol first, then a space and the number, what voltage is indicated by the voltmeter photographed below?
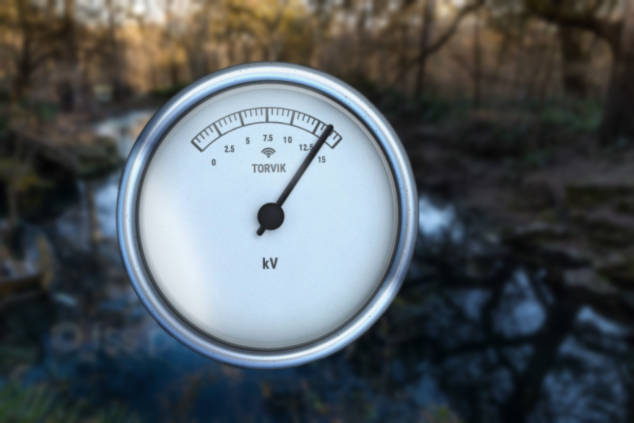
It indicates kV 13.5
